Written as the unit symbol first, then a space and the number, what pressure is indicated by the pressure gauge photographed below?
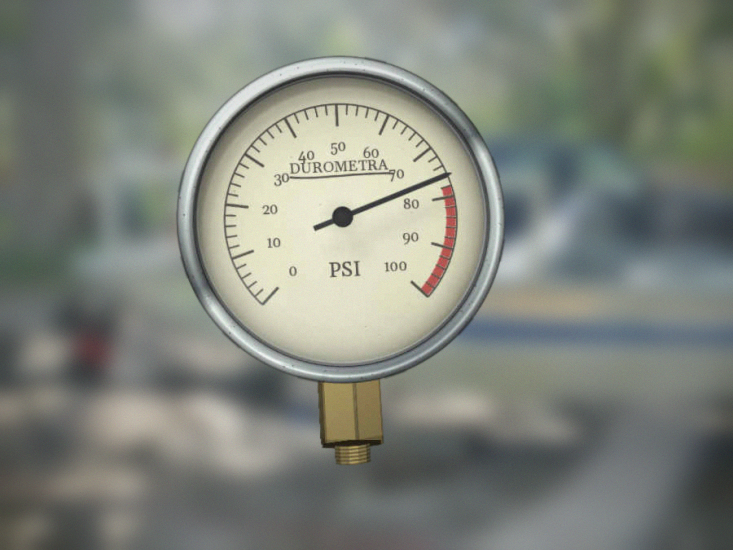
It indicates psi 76
